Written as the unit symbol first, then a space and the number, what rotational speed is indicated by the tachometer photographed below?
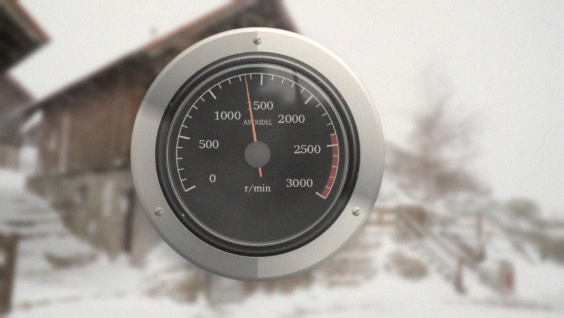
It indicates rpm 1350
